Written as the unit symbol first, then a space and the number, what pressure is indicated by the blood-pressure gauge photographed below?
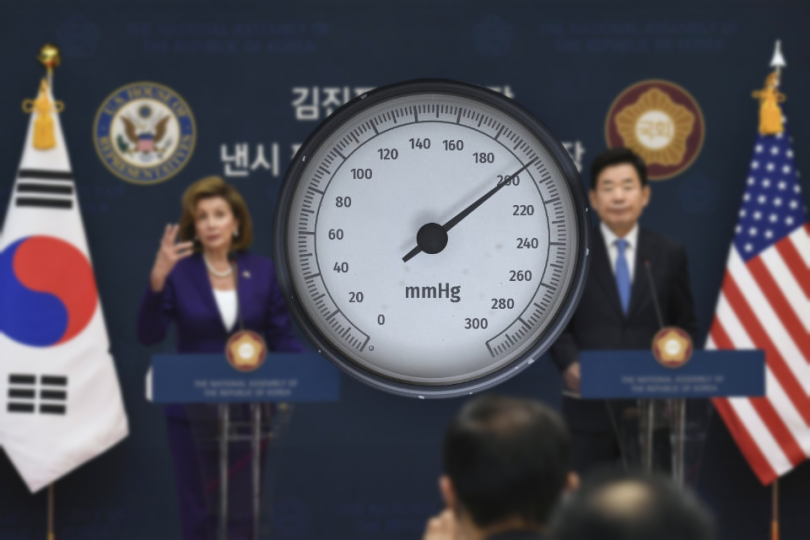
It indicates mmHg 200
